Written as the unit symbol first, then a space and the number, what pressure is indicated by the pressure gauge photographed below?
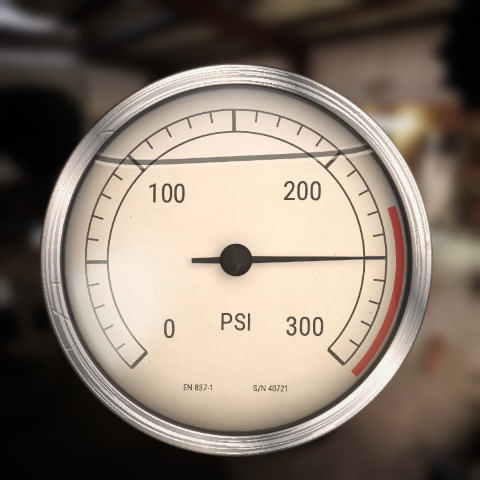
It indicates psi 250
